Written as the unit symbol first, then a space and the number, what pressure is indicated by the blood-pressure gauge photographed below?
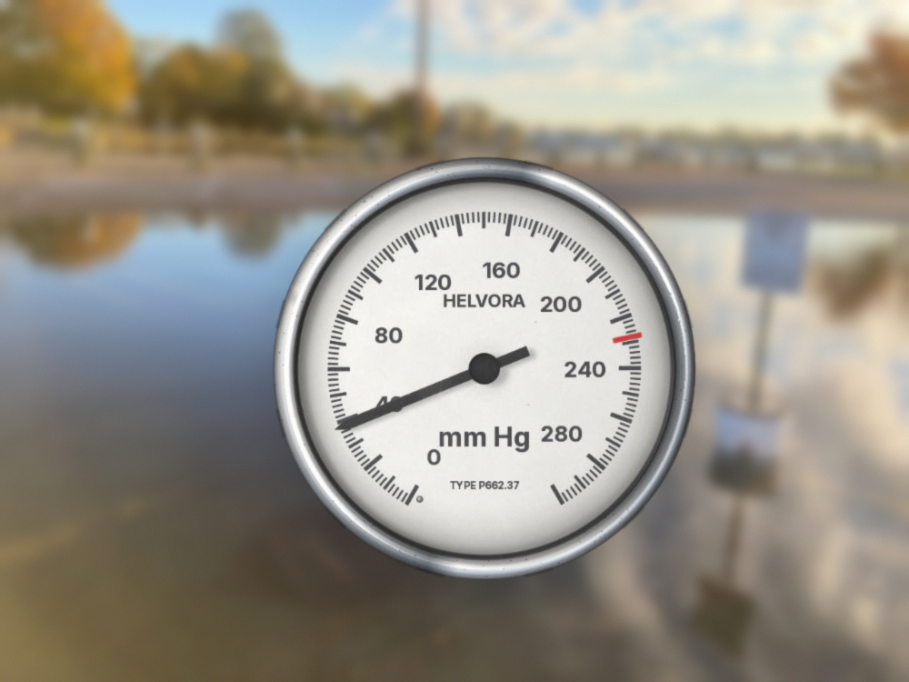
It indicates mmHg 38
